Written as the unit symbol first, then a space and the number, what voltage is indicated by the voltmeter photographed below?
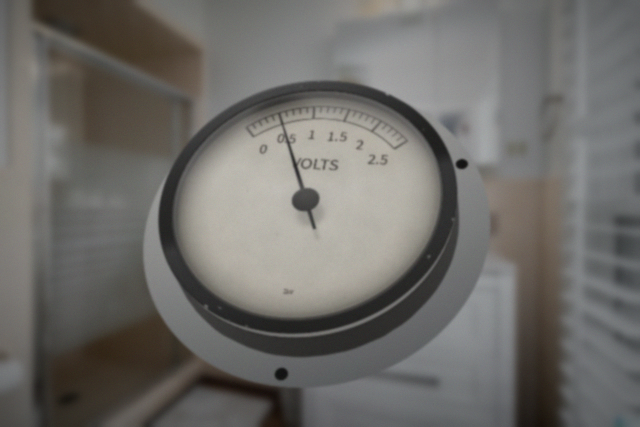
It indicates V 0.5
